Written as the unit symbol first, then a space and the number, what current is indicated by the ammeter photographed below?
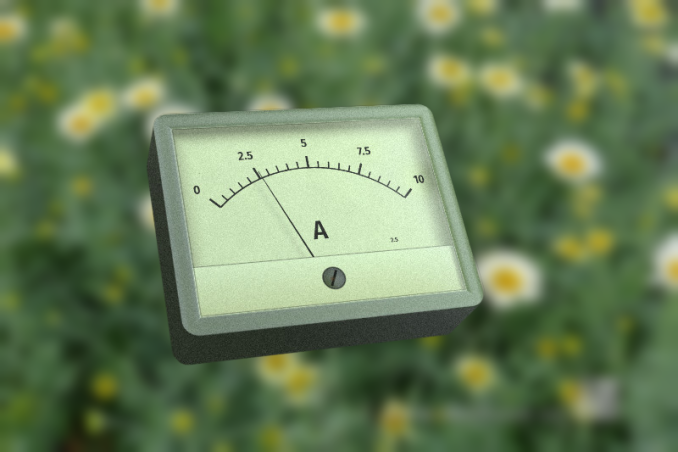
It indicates A 2.5
